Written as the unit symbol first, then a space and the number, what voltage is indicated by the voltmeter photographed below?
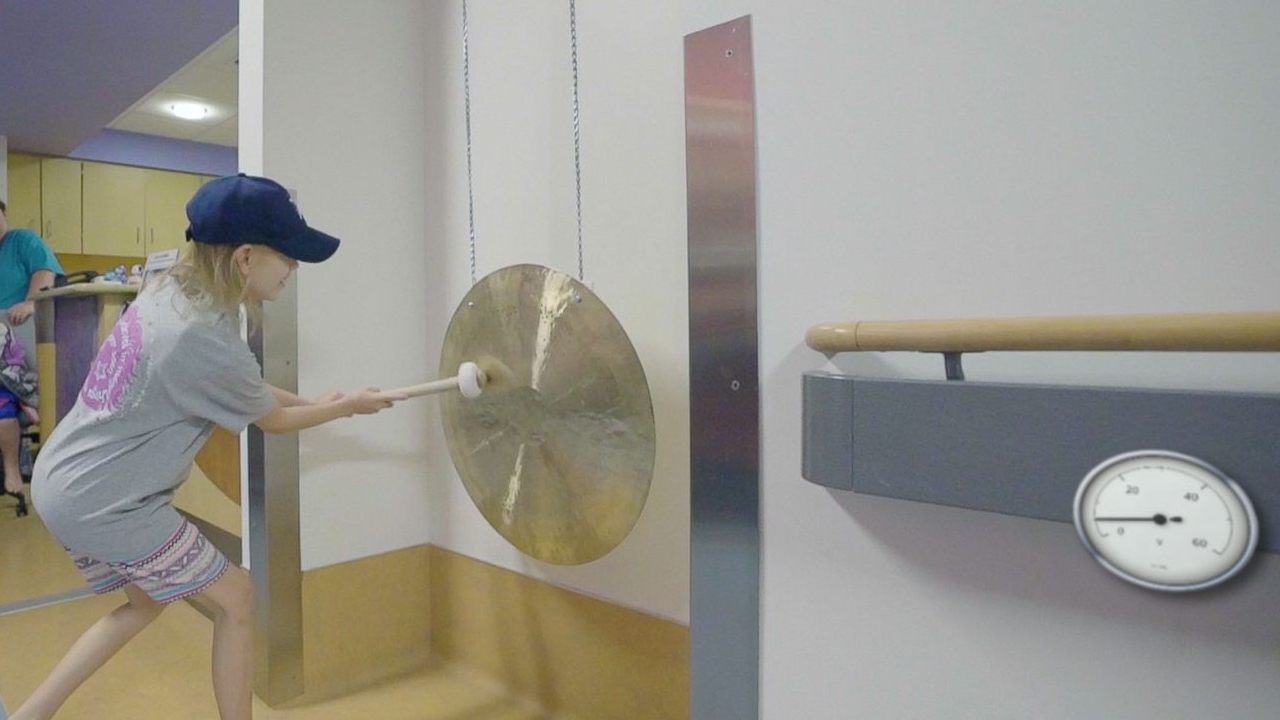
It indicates V 5
